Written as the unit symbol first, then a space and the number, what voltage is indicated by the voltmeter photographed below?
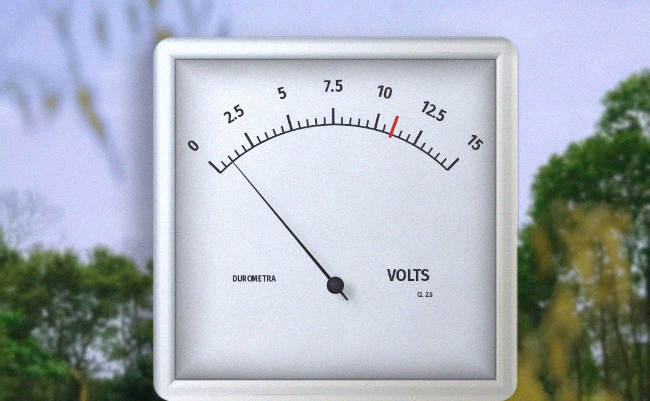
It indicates V 1
